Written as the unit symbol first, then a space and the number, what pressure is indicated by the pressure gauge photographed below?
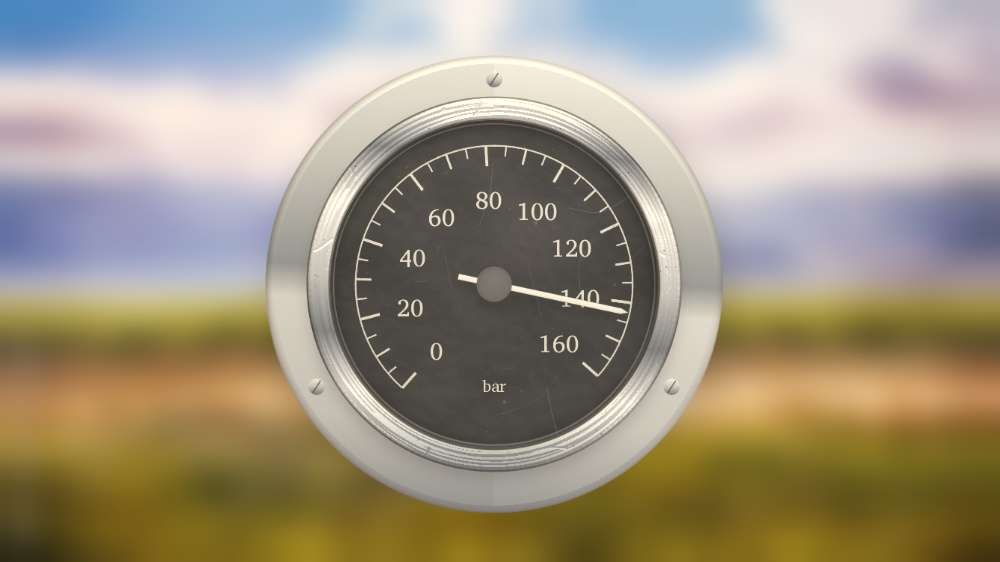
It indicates bar 142.5
